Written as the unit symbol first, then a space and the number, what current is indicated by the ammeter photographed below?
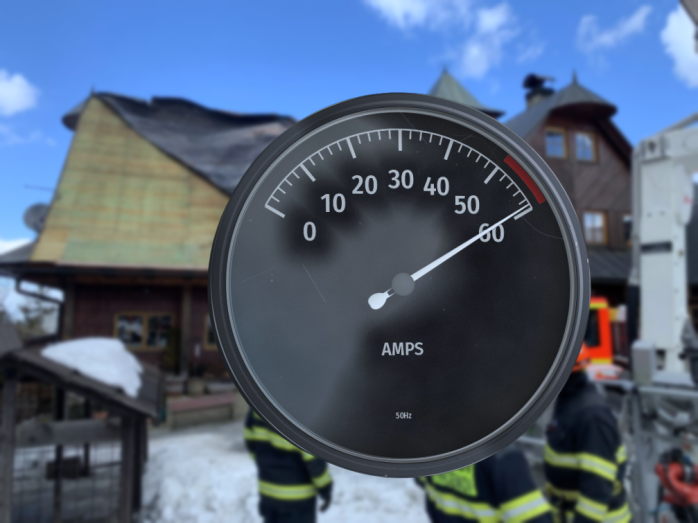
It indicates A 59
